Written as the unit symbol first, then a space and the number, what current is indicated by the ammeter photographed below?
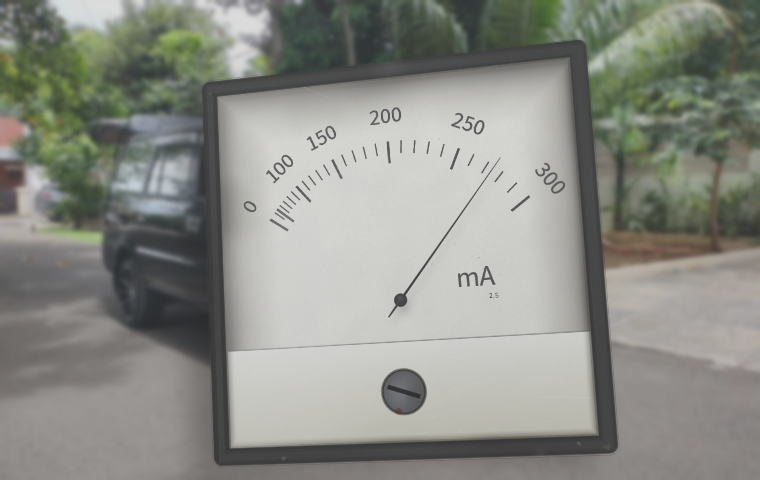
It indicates mA 275
